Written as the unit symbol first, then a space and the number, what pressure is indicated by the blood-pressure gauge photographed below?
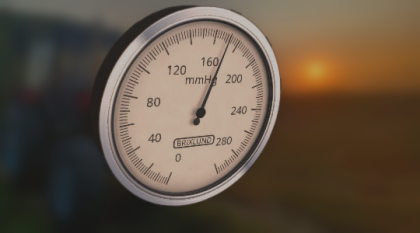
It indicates mmHg 170
